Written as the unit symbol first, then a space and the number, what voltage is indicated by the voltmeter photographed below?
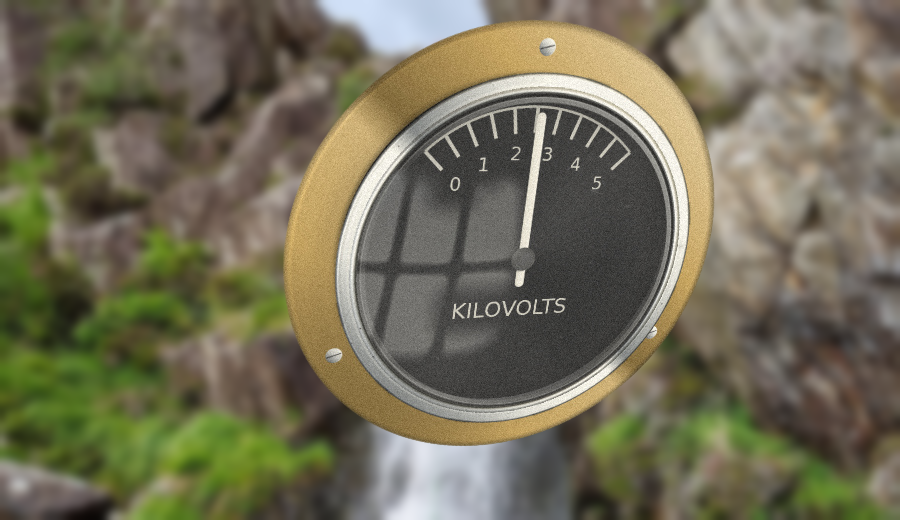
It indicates kV 2.5
